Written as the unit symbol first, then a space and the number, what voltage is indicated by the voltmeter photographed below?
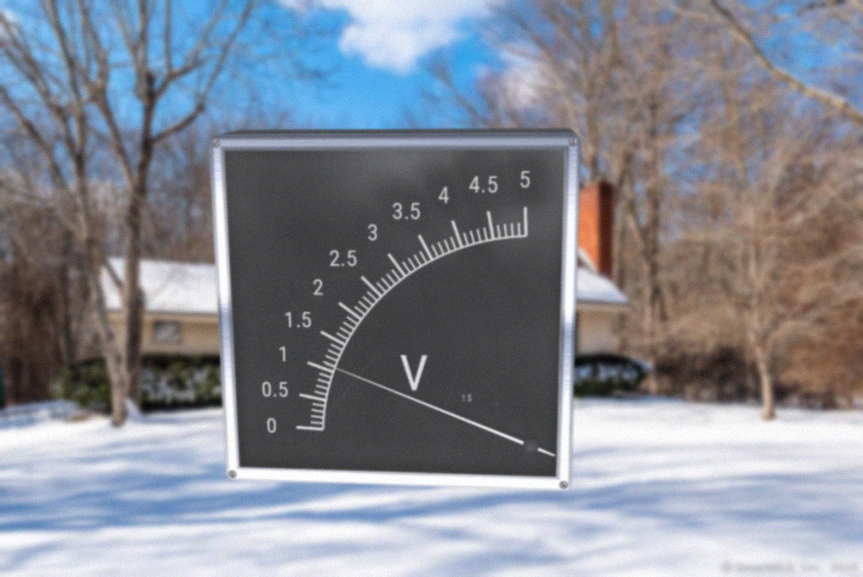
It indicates V 1.1
